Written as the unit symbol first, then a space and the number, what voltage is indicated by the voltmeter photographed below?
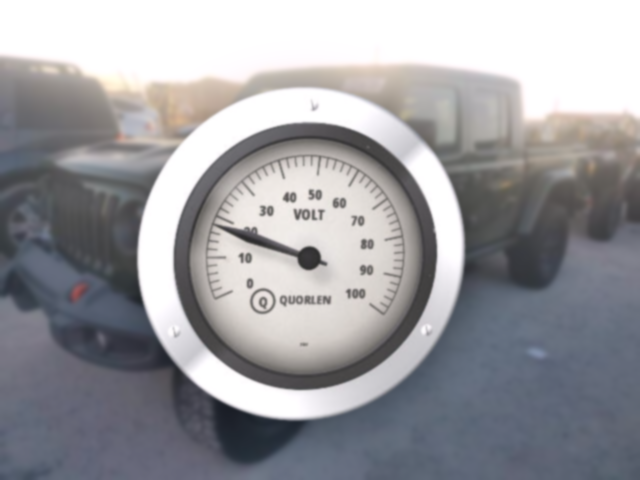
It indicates V 18
